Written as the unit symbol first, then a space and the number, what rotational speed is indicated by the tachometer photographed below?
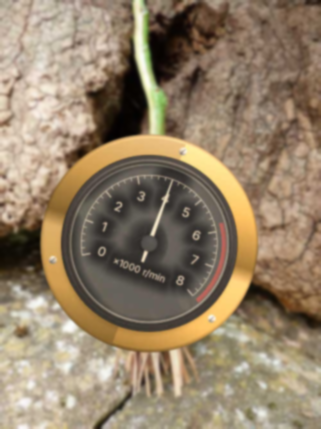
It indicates rpm 4000
